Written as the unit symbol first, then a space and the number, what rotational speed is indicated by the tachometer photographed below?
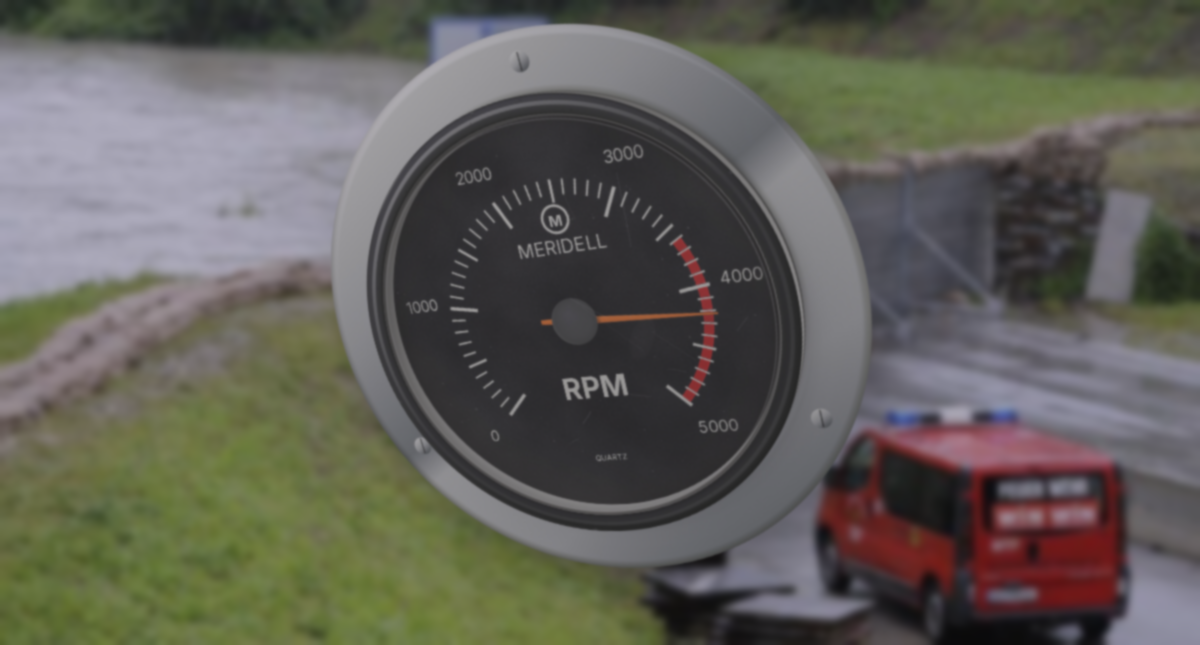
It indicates rpm 4200
